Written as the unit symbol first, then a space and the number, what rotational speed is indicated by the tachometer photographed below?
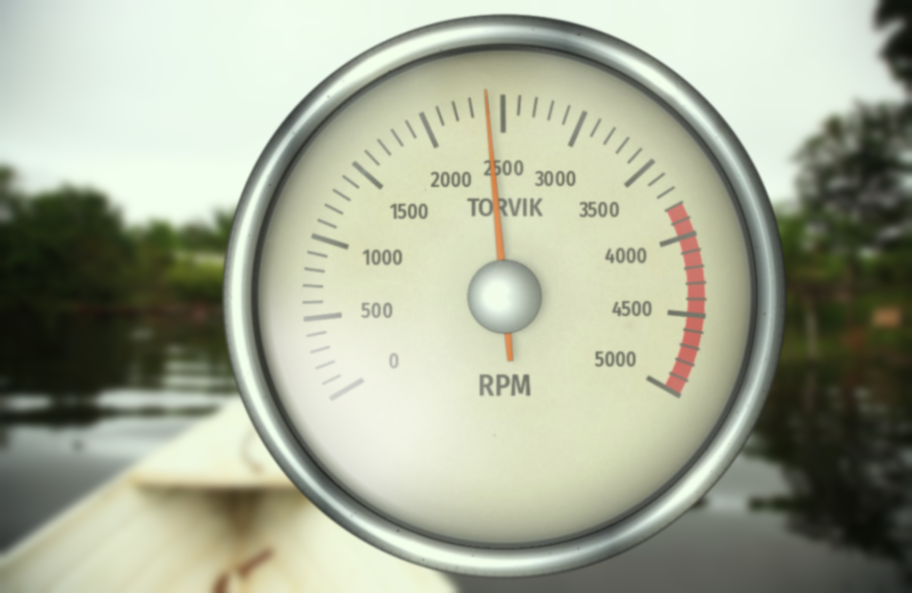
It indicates rpm 2400
